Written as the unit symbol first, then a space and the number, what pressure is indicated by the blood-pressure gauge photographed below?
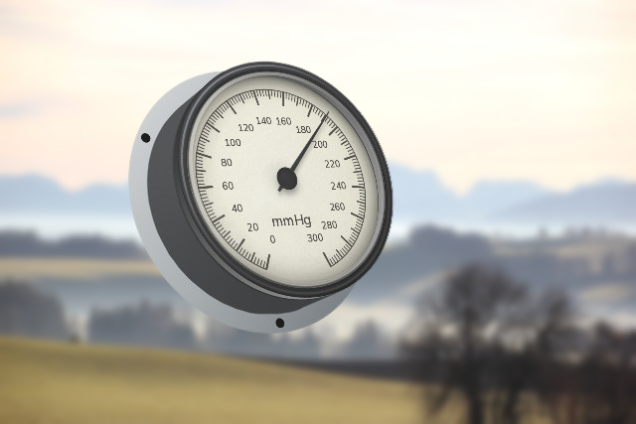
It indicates mmHg 190
